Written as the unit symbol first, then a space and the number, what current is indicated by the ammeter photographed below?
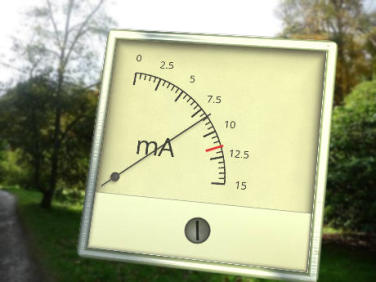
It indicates mA 8.5
